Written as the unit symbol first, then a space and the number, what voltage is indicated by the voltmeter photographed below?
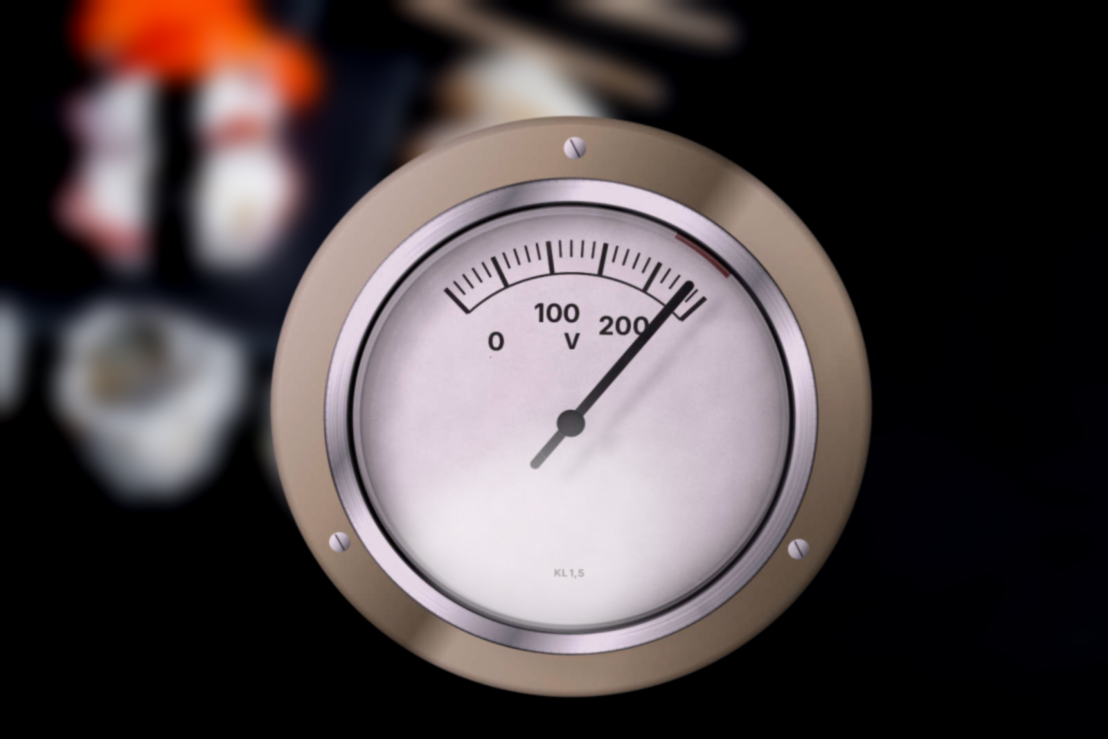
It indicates V 230
